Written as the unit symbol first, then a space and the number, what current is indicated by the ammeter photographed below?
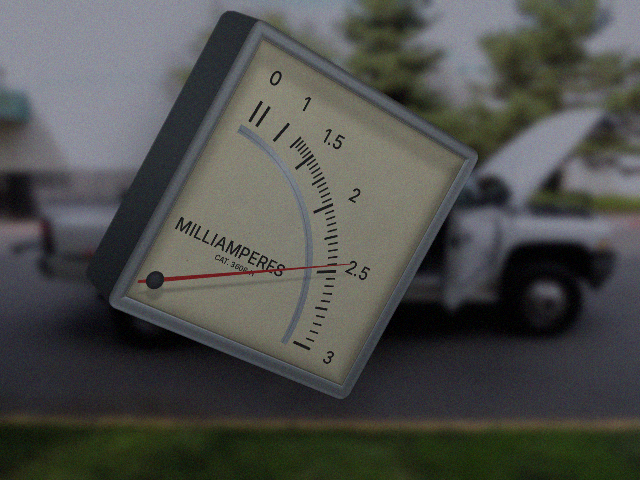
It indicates mA 2.45
